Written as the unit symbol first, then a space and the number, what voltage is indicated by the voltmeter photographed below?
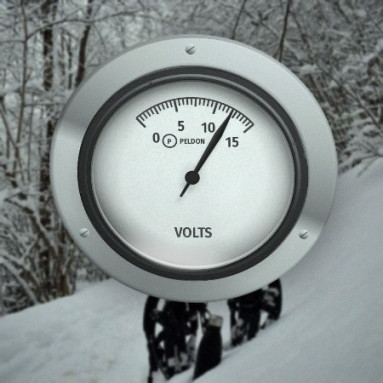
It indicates V 12
